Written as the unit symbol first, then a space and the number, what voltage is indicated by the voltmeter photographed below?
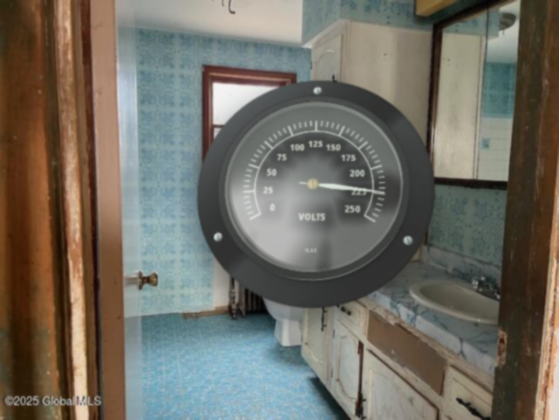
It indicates V 225
